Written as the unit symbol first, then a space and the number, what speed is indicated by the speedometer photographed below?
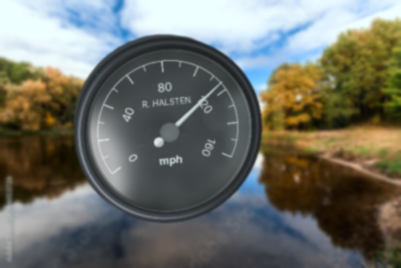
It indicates mph 115
